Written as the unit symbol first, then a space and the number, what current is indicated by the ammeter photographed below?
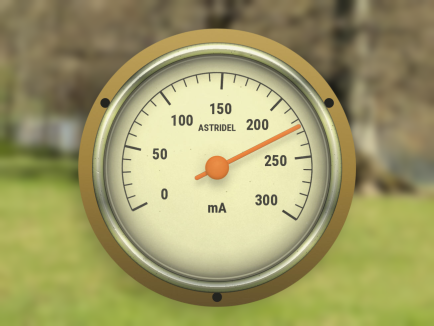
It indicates mA 225
